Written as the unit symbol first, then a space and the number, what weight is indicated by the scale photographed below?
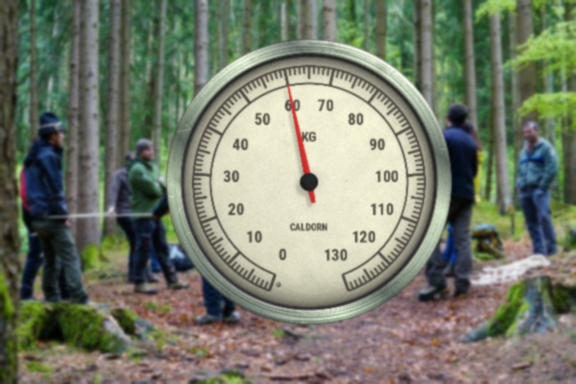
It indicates kg 60
